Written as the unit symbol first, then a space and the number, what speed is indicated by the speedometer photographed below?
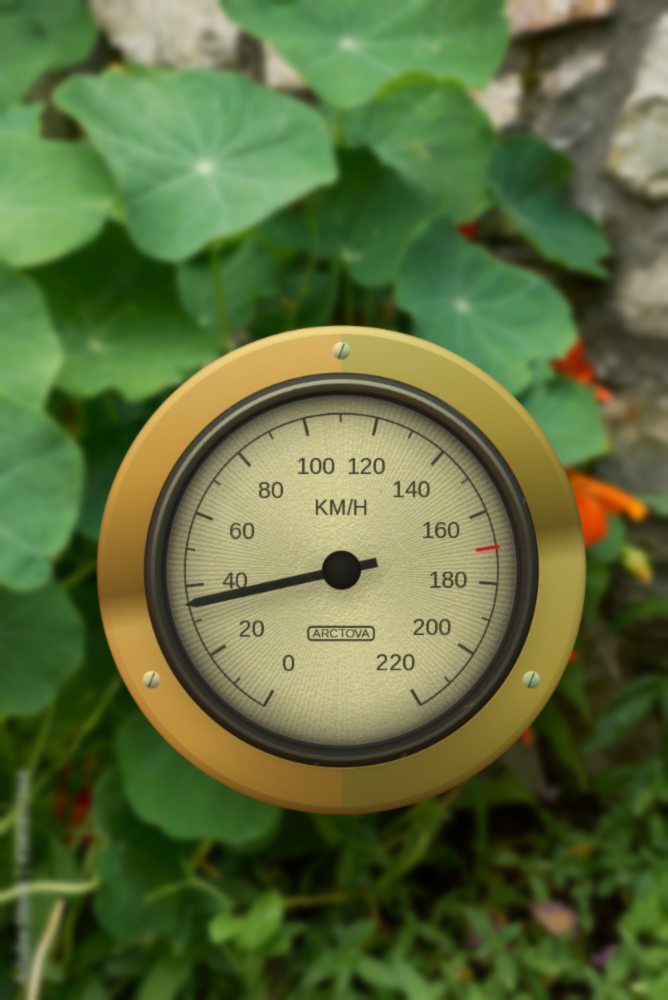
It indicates km/h 35
